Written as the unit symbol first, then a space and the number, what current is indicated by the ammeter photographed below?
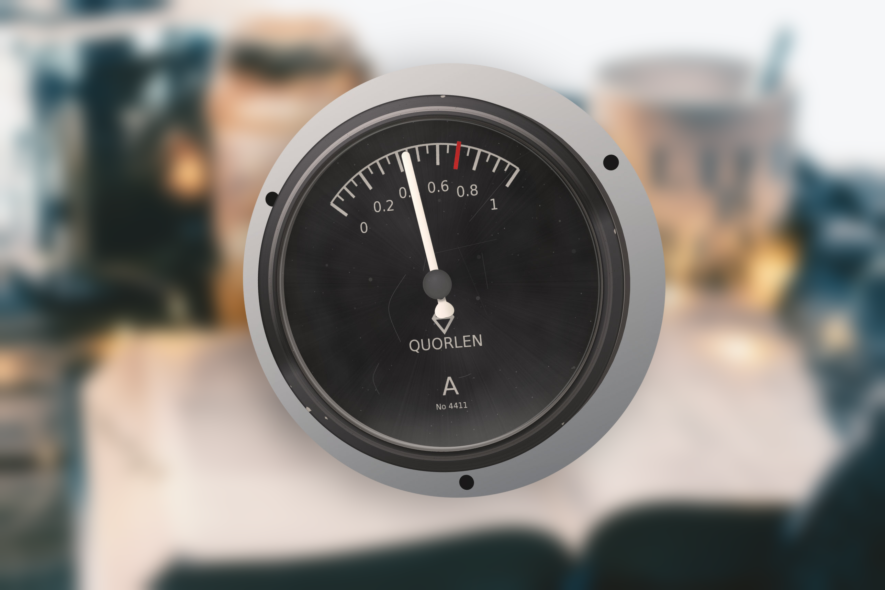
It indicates A 0.45
